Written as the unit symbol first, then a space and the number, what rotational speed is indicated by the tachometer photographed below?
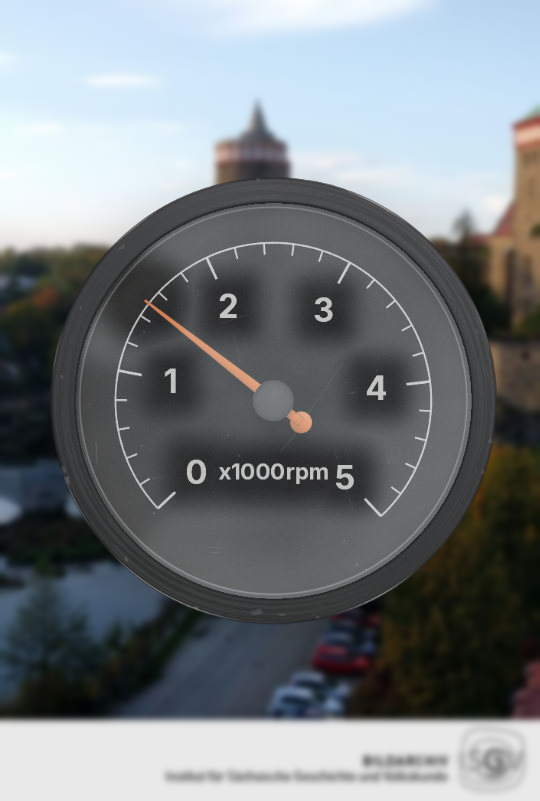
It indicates rpm 1500
